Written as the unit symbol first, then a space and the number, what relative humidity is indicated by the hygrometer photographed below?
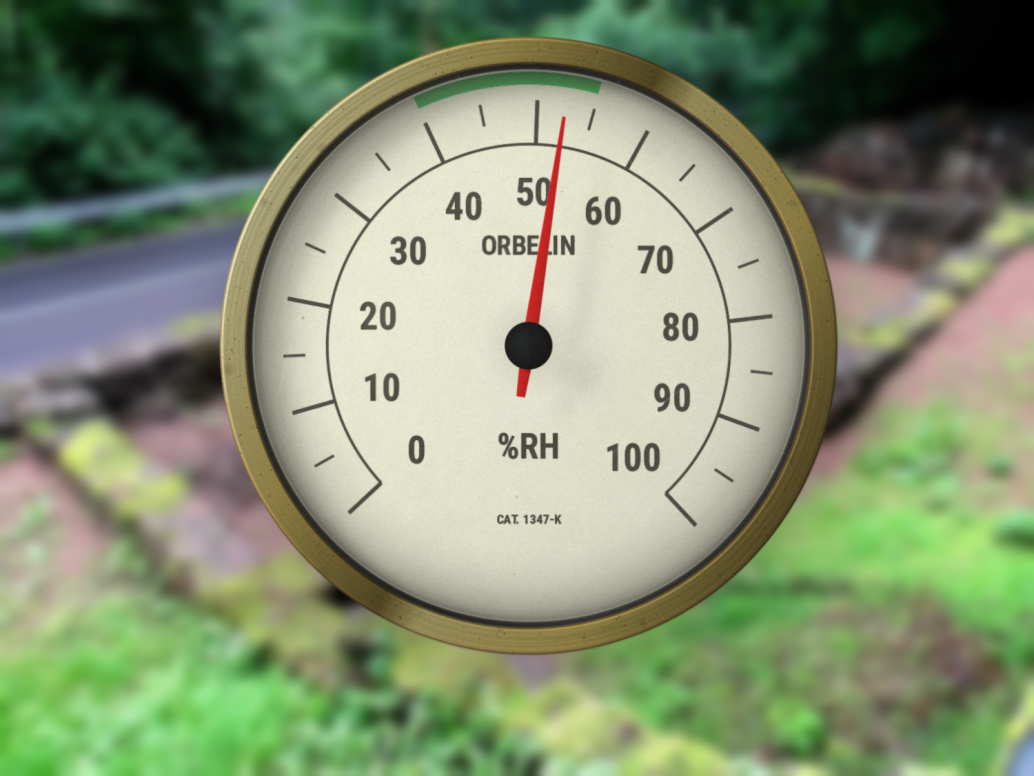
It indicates % 52.5
